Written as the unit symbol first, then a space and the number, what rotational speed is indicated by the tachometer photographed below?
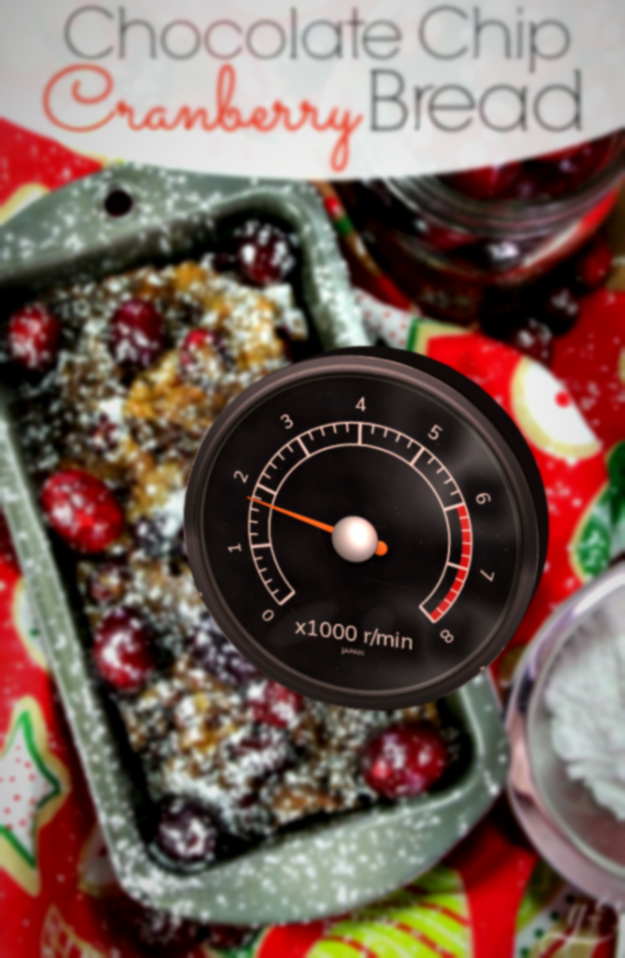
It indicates rpm 1800
